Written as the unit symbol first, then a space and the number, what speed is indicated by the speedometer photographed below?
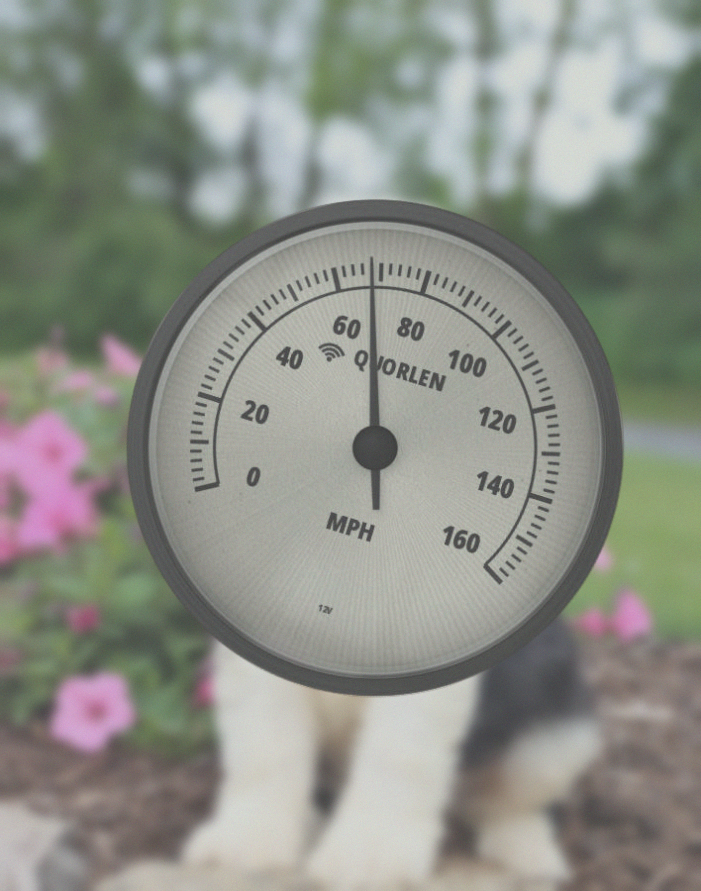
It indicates mph 68
